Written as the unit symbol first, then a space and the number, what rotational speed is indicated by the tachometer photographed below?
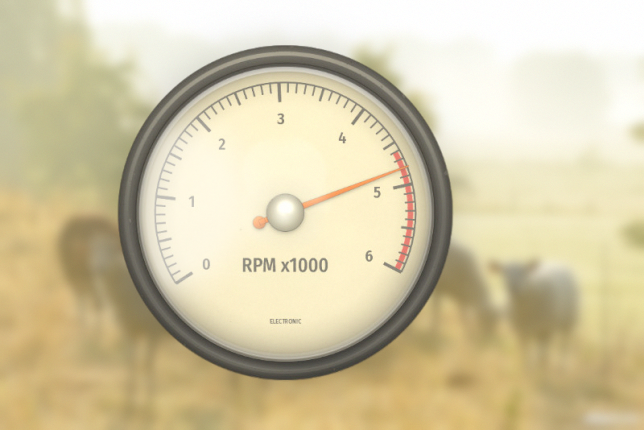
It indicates rpm 4800
